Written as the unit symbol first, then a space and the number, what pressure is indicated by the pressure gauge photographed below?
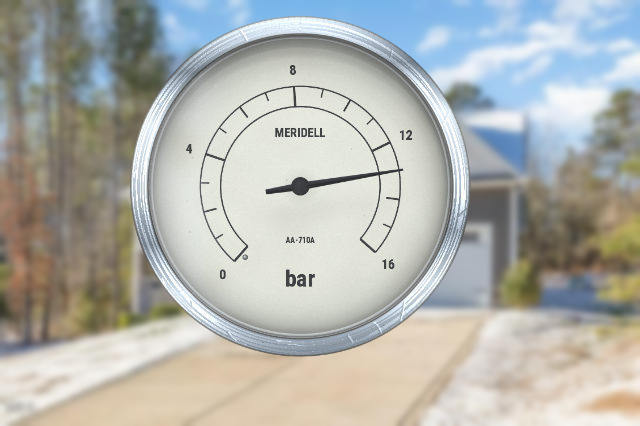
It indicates bar 13
